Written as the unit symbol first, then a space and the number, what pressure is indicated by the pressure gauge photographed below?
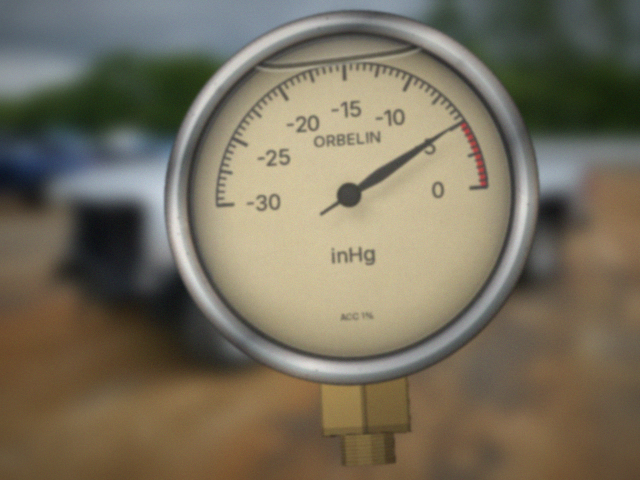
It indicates inHg -5
